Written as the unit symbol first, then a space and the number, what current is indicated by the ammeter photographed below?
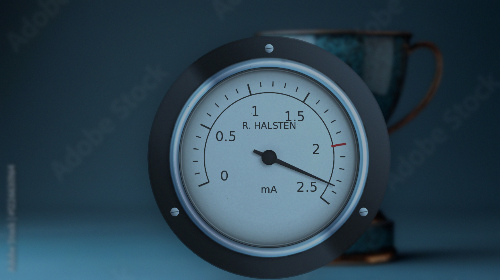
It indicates mA 2.35
